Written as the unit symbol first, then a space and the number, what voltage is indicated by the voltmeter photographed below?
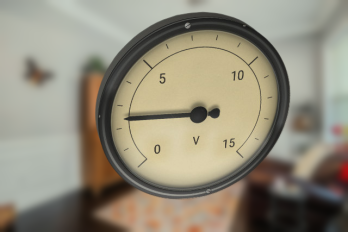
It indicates V 2.5
